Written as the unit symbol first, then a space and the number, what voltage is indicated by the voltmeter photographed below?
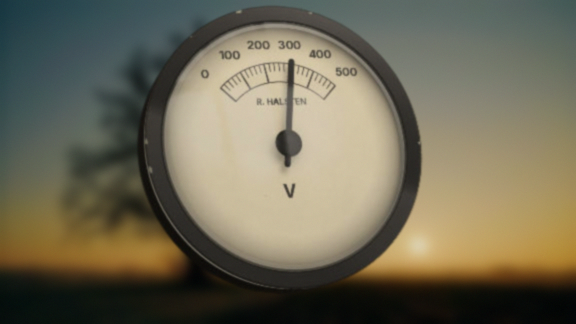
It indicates V 300
